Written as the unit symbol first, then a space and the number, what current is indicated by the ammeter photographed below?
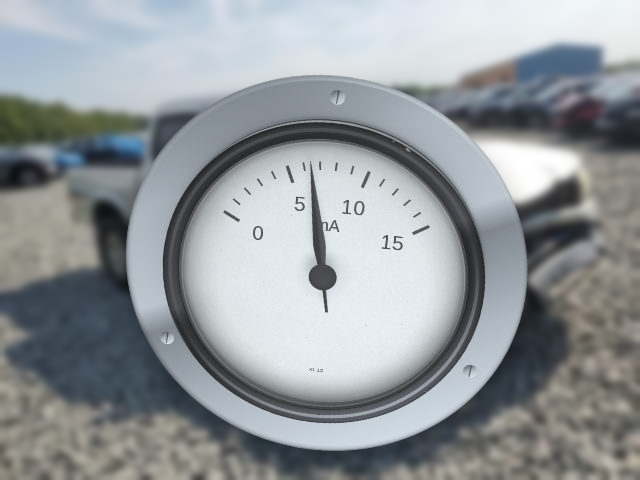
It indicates mA 6.5
